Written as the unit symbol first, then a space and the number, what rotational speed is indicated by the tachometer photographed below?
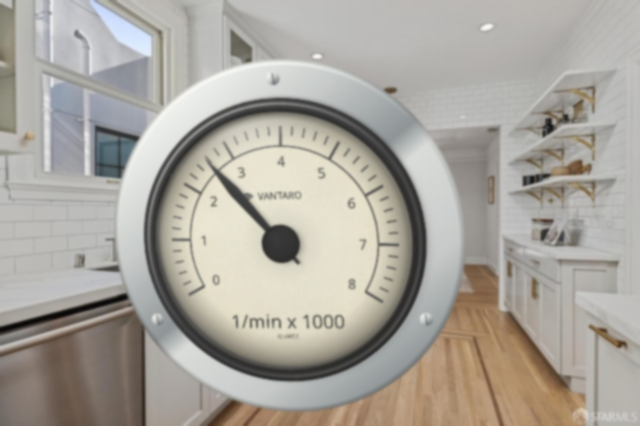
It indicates rpm 2600
